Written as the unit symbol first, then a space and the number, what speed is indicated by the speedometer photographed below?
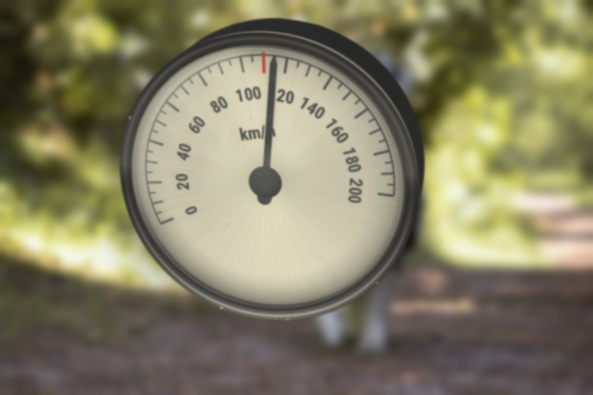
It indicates km/h 115
